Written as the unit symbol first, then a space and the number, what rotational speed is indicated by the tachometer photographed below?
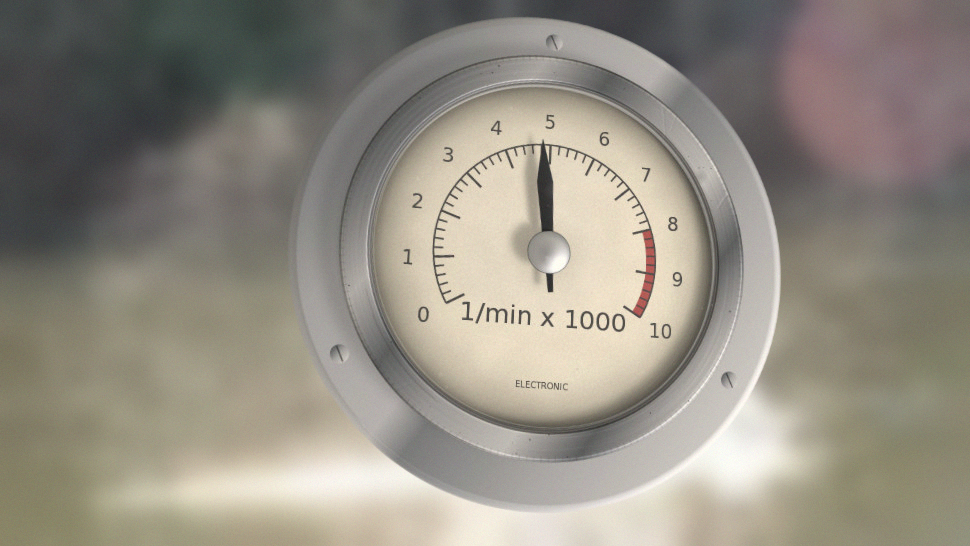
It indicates rpm 4800
